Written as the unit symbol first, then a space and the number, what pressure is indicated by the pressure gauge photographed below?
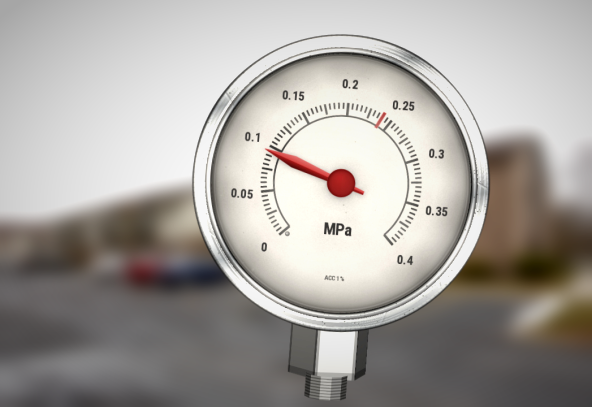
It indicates MPa 0.095
